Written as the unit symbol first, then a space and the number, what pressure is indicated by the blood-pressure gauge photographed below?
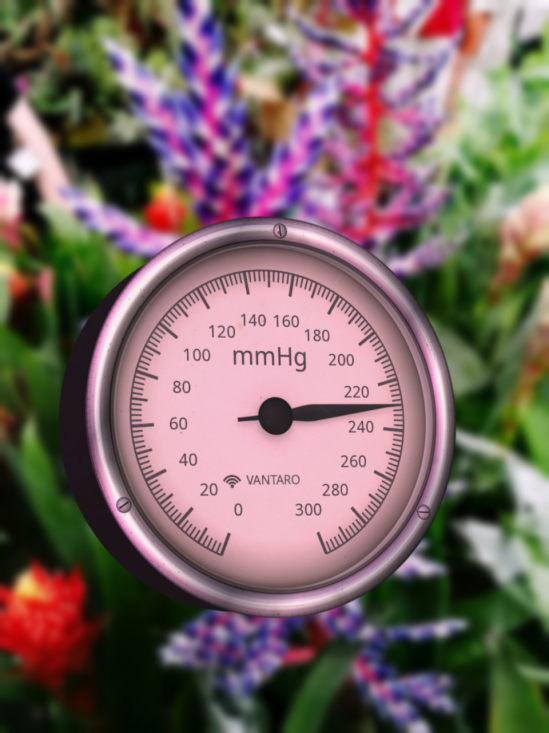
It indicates mmHg 230
